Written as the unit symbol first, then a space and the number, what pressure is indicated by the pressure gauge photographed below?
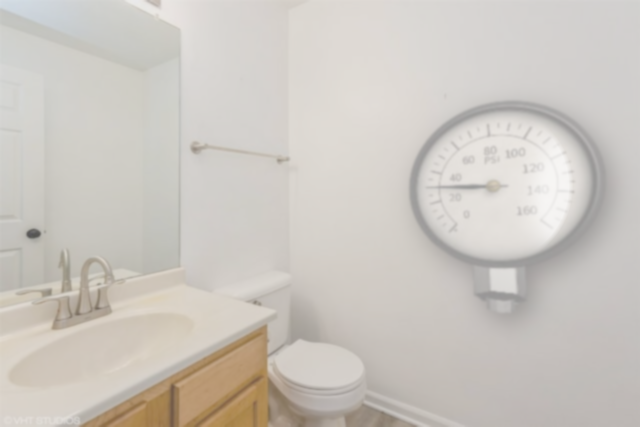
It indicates psi 30
